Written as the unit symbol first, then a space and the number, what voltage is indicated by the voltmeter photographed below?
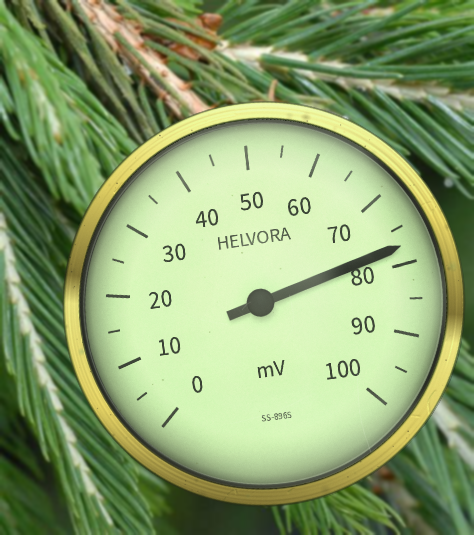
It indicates mV 77.5
